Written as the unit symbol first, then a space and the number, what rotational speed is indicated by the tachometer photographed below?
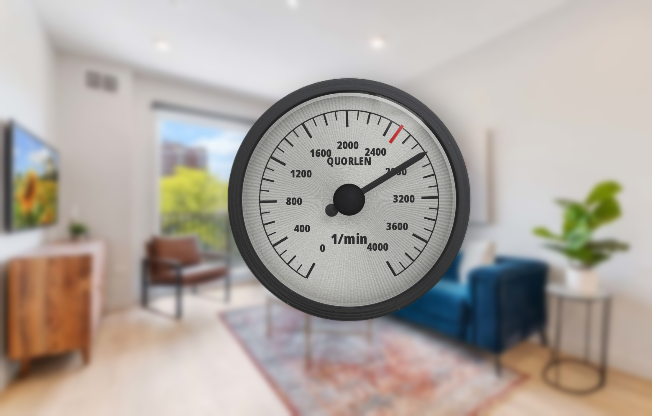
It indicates rpm 2800
